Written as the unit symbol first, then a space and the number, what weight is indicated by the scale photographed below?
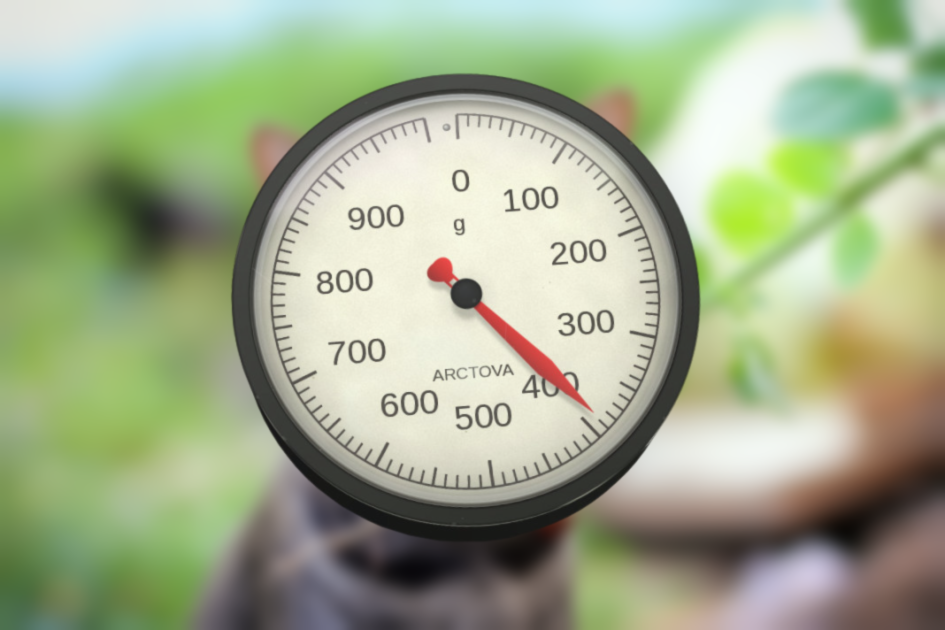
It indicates g 390
